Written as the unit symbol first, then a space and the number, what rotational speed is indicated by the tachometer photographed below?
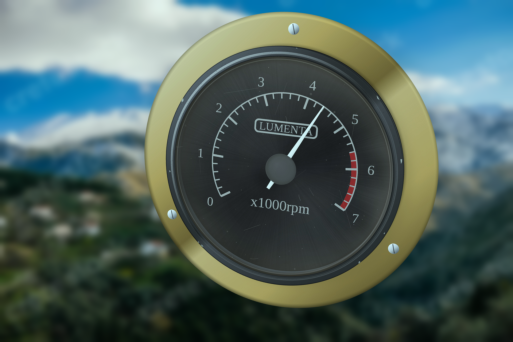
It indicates rpm 4400
